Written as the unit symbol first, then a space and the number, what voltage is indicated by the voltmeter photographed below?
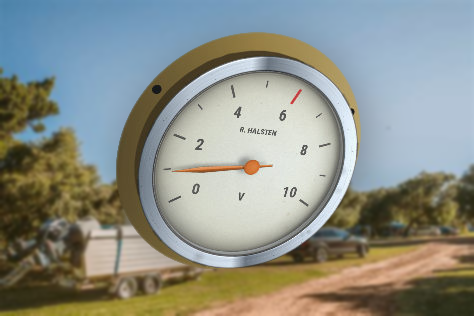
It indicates V 1
